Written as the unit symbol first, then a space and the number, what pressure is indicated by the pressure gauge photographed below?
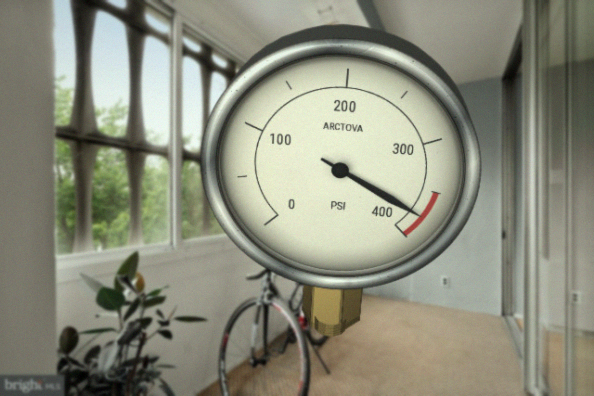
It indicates psi 375
